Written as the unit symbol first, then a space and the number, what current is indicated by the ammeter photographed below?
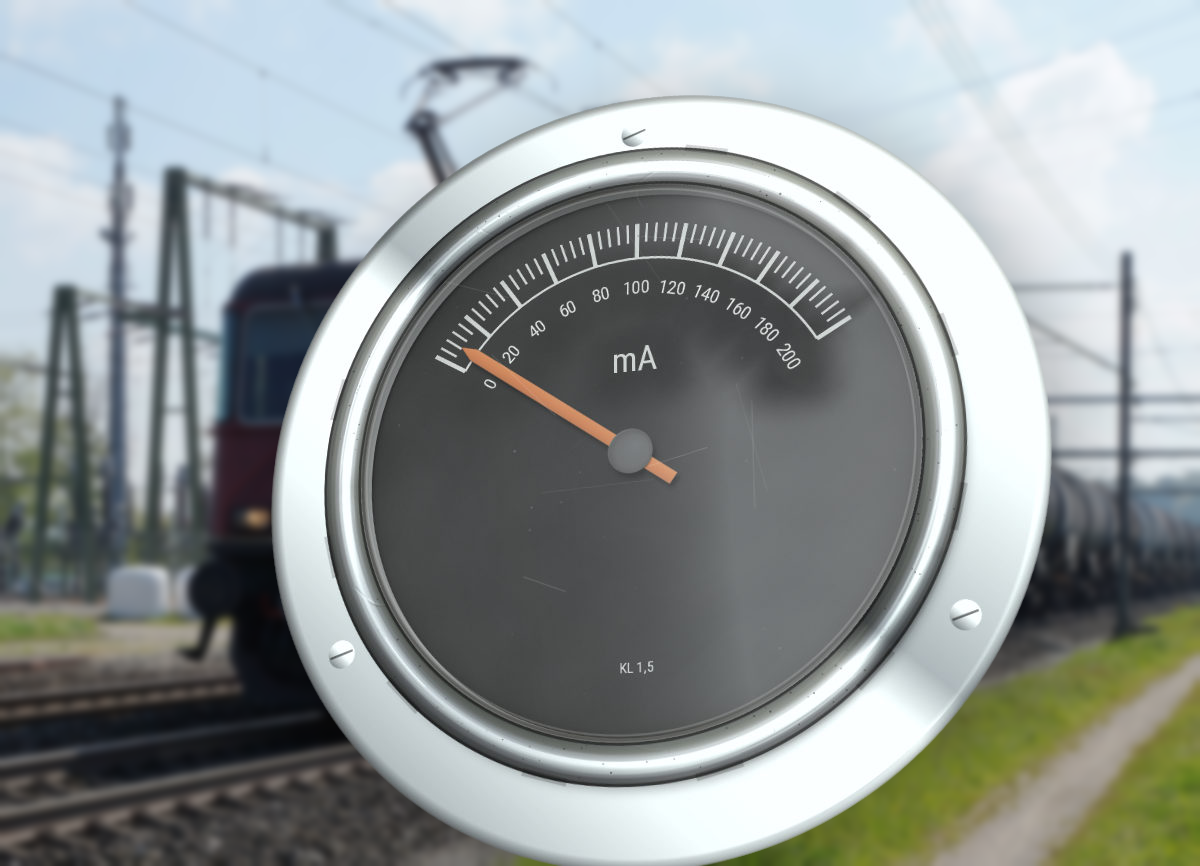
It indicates mA 8
